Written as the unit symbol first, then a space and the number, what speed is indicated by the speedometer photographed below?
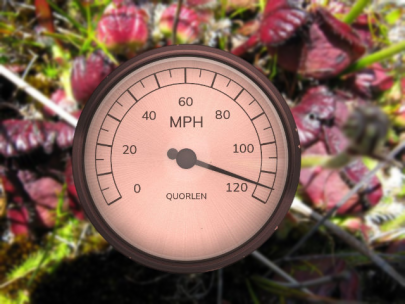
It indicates mph 115
